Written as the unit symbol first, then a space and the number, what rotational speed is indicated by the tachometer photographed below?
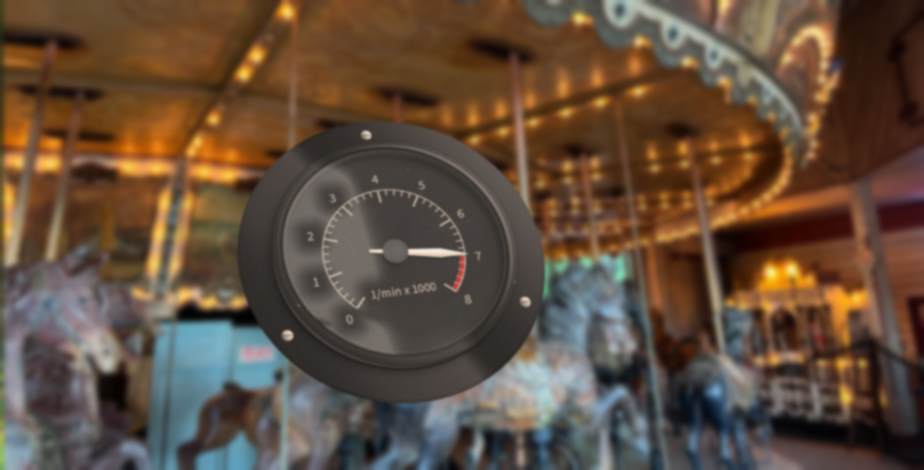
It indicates rpm 7000
